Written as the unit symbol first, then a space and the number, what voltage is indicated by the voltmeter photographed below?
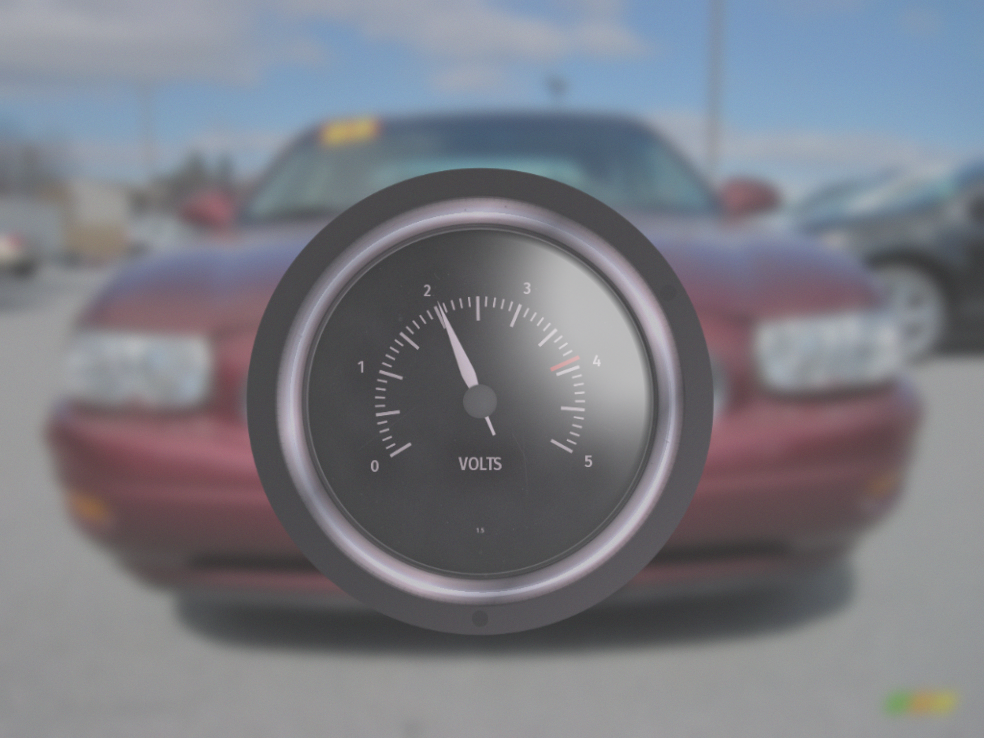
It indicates V 2.05
